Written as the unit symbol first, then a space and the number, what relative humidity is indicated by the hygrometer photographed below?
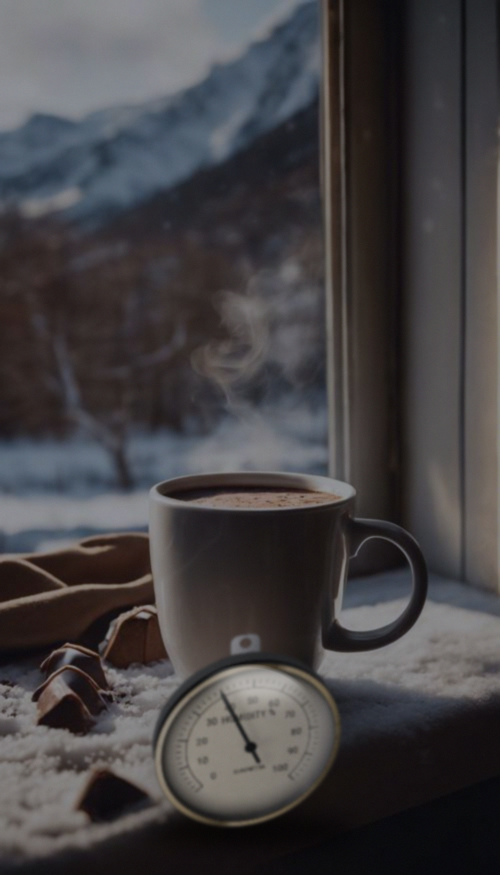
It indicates % 40
